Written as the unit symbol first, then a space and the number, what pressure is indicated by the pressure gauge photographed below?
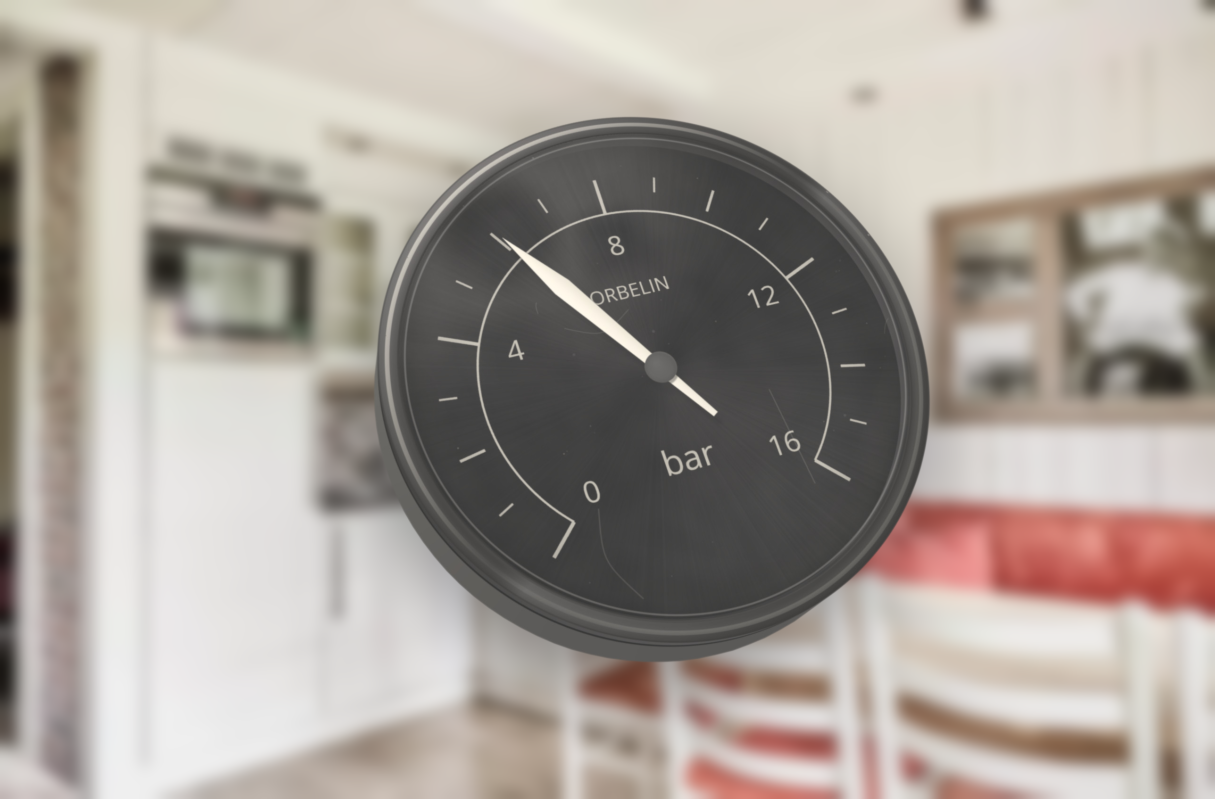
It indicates bar 6
